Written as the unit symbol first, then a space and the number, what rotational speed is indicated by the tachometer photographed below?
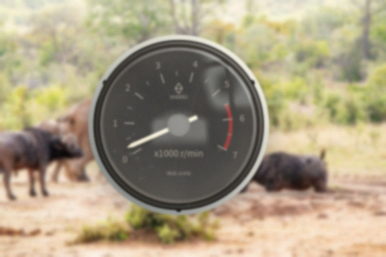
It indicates rpm 250
